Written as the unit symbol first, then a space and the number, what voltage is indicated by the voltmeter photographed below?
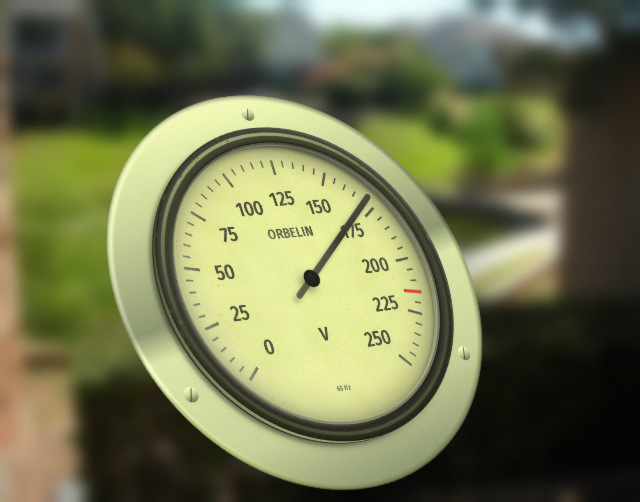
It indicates V 170
